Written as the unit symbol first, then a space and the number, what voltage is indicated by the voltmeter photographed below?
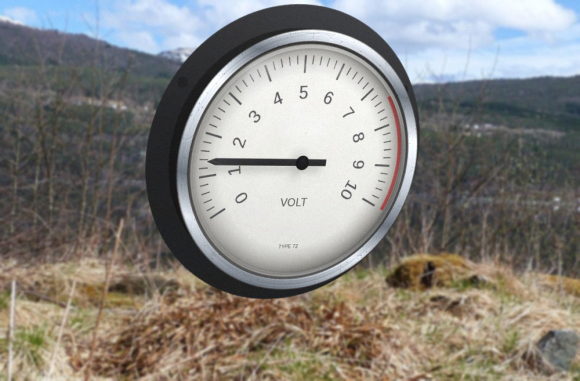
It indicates V 1.4
